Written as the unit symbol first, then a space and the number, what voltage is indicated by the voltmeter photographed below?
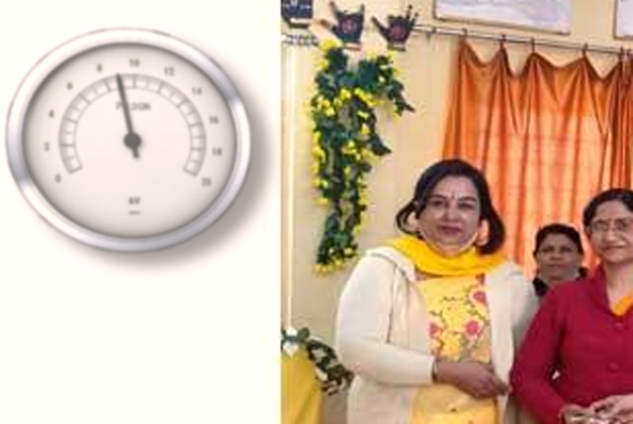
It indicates kV 9
